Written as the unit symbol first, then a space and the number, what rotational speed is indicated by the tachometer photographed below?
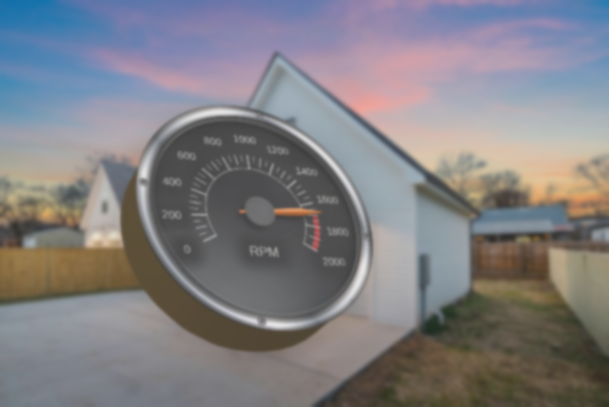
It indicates rpm 1700
